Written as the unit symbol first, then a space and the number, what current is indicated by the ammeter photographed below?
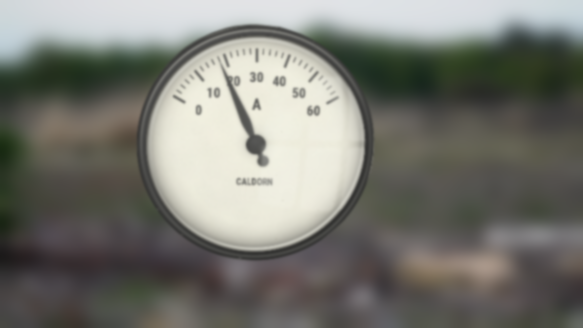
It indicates A 18
